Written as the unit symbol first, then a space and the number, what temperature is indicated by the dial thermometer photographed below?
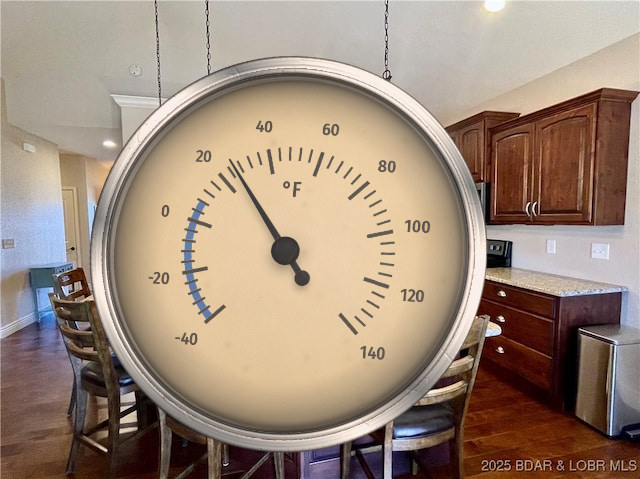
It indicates °F 26
